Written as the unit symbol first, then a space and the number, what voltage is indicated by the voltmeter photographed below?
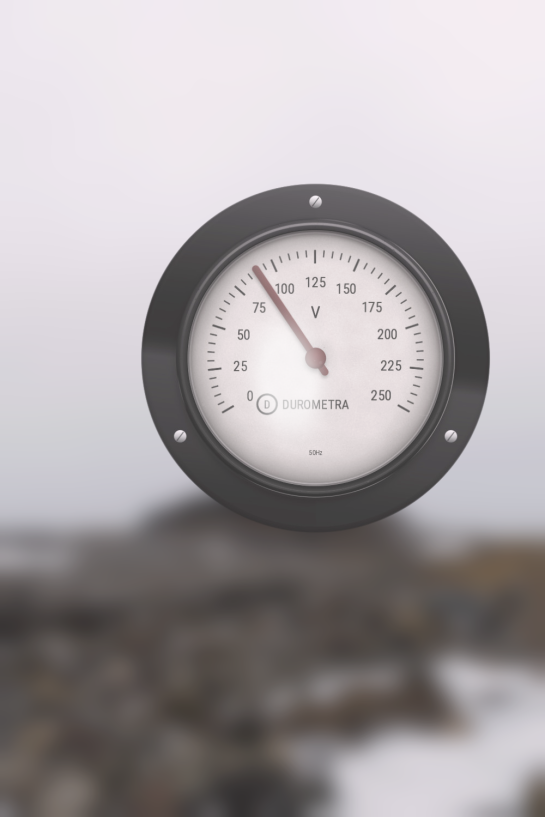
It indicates V 90
